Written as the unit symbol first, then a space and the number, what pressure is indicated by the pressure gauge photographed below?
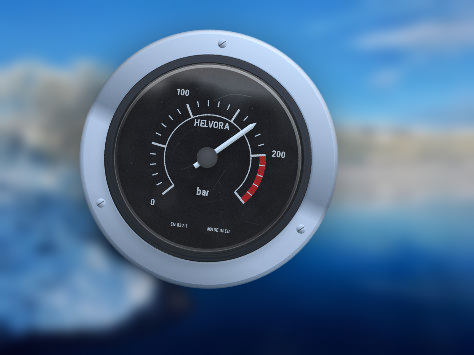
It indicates bar 170
